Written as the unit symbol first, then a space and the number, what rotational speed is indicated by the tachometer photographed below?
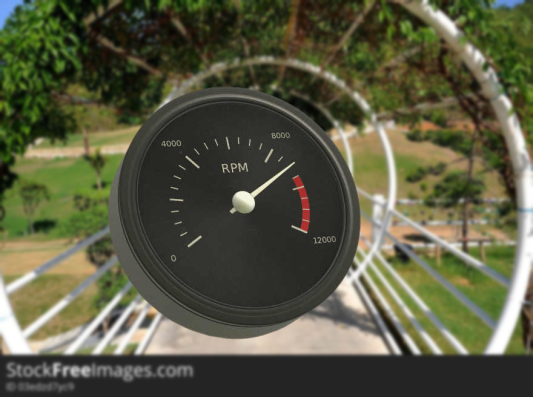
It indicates rpm 9000
